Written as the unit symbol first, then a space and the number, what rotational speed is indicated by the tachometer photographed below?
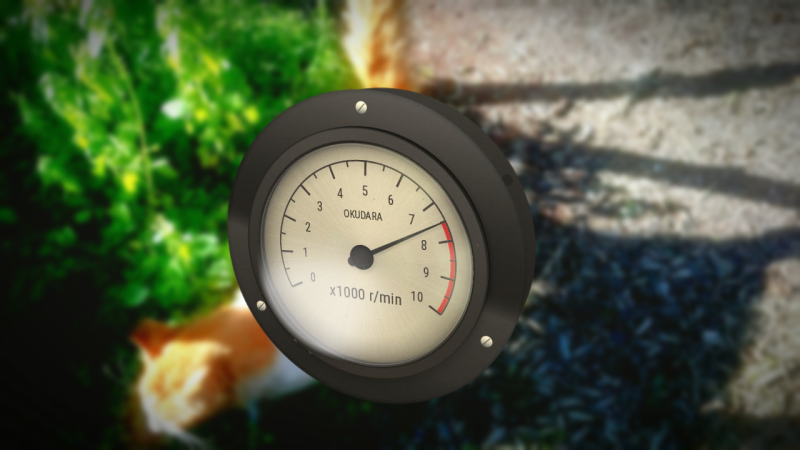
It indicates rpm 7500
